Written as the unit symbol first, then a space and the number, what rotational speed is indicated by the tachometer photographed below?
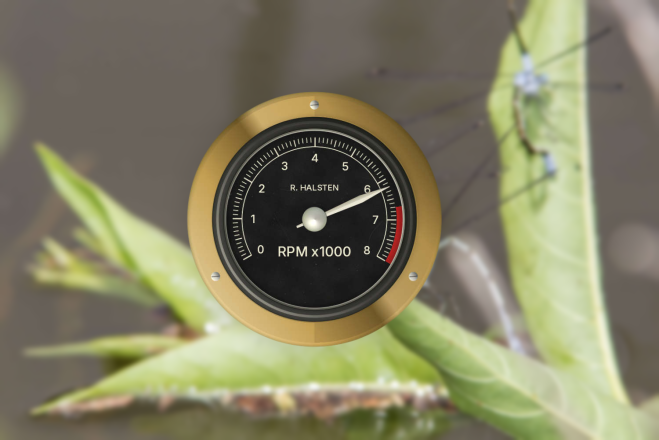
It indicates rpm 6200
